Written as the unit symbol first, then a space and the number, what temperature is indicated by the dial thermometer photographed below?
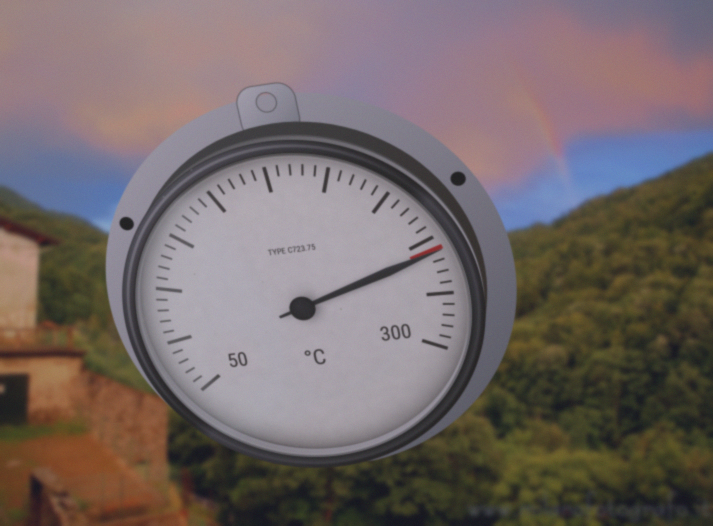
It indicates °C 255
